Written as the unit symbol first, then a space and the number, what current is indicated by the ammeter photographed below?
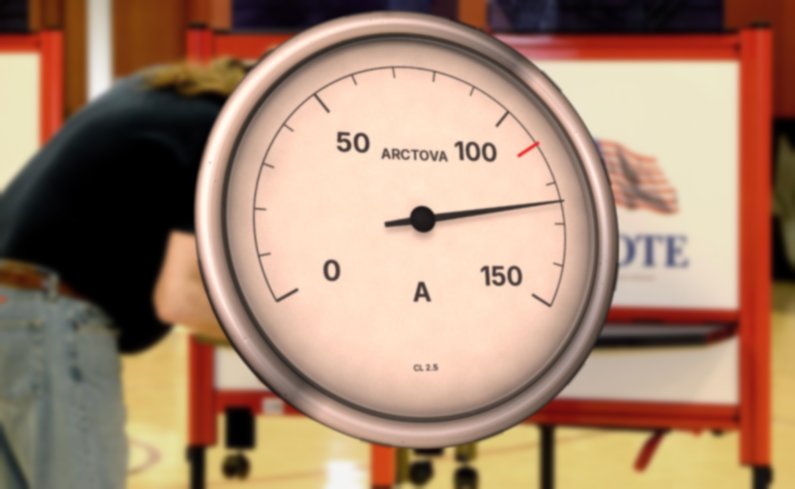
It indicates A 125
